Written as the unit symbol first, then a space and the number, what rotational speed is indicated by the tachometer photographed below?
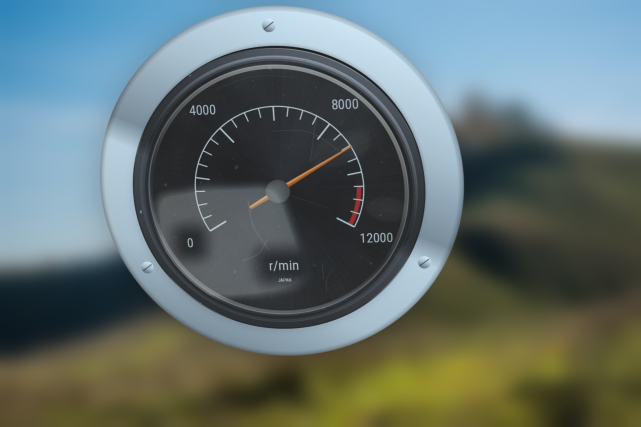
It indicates rpm 9000
